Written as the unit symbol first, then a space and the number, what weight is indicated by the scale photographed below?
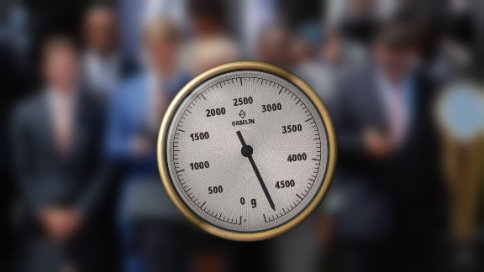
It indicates g 4850
